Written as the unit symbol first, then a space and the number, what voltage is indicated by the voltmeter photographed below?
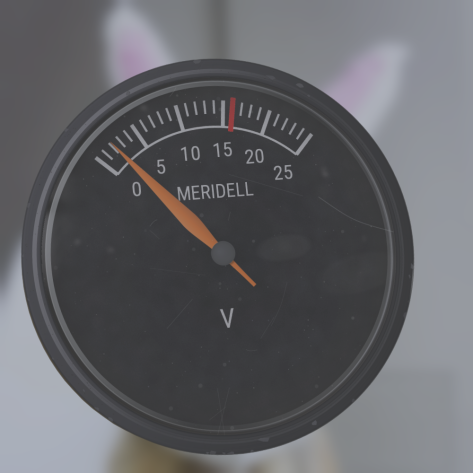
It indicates V 2
